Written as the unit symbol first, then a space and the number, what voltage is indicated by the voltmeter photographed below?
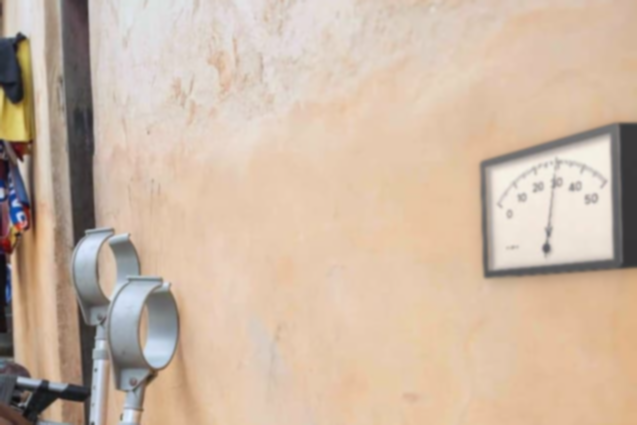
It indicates V 30
